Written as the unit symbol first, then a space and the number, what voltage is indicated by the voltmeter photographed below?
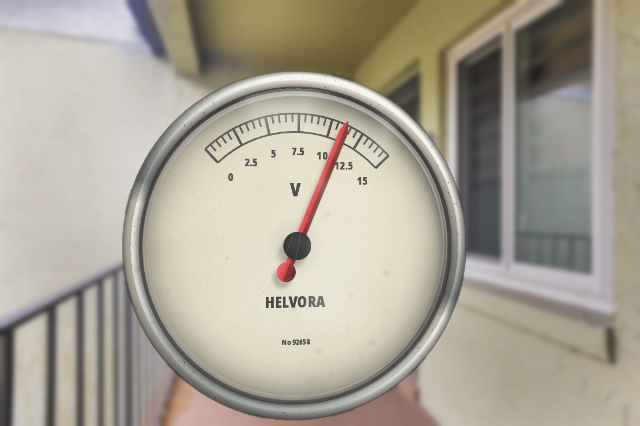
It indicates V 11
